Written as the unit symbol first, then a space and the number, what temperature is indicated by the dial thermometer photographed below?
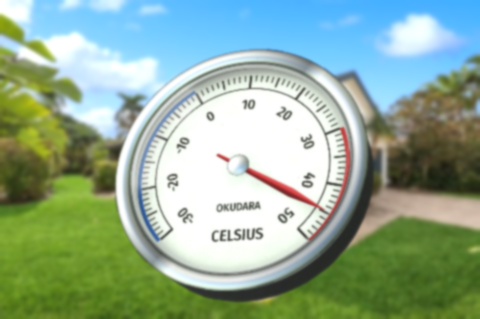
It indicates °C 45
